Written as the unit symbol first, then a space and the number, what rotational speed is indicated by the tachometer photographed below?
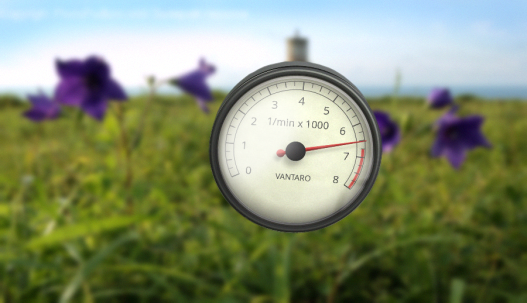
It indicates rpm 6500
